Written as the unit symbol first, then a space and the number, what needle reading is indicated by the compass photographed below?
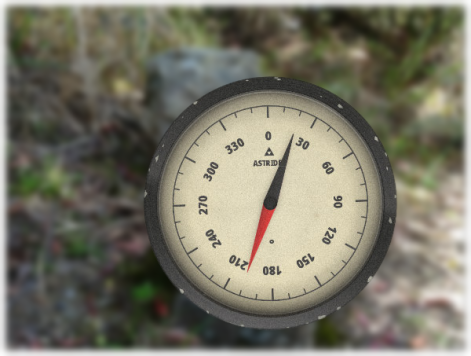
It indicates ° 200
